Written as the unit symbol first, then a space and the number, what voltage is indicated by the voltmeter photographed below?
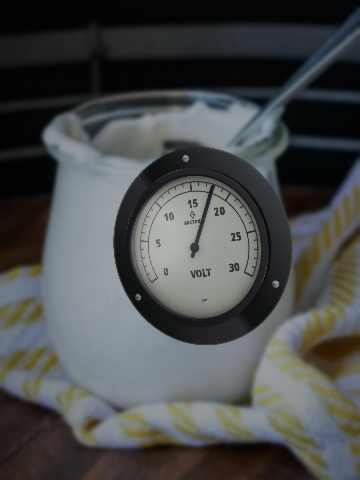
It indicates V 18
